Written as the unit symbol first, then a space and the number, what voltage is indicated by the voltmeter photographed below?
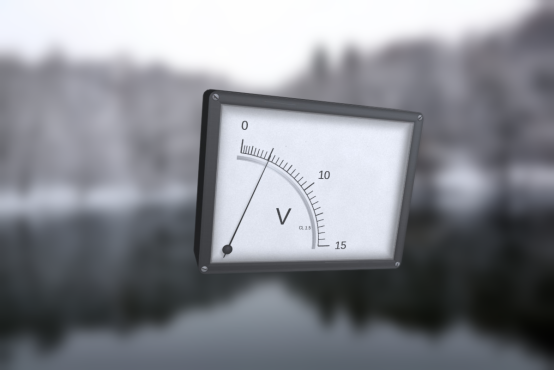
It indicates V 5
